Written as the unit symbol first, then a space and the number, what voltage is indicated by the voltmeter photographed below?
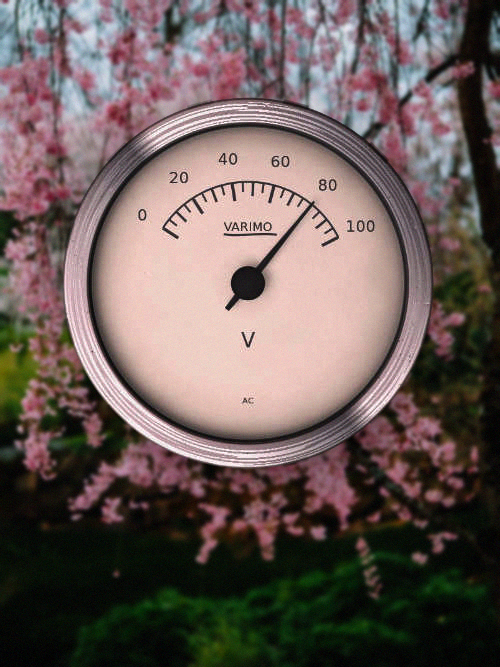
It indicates V 80
